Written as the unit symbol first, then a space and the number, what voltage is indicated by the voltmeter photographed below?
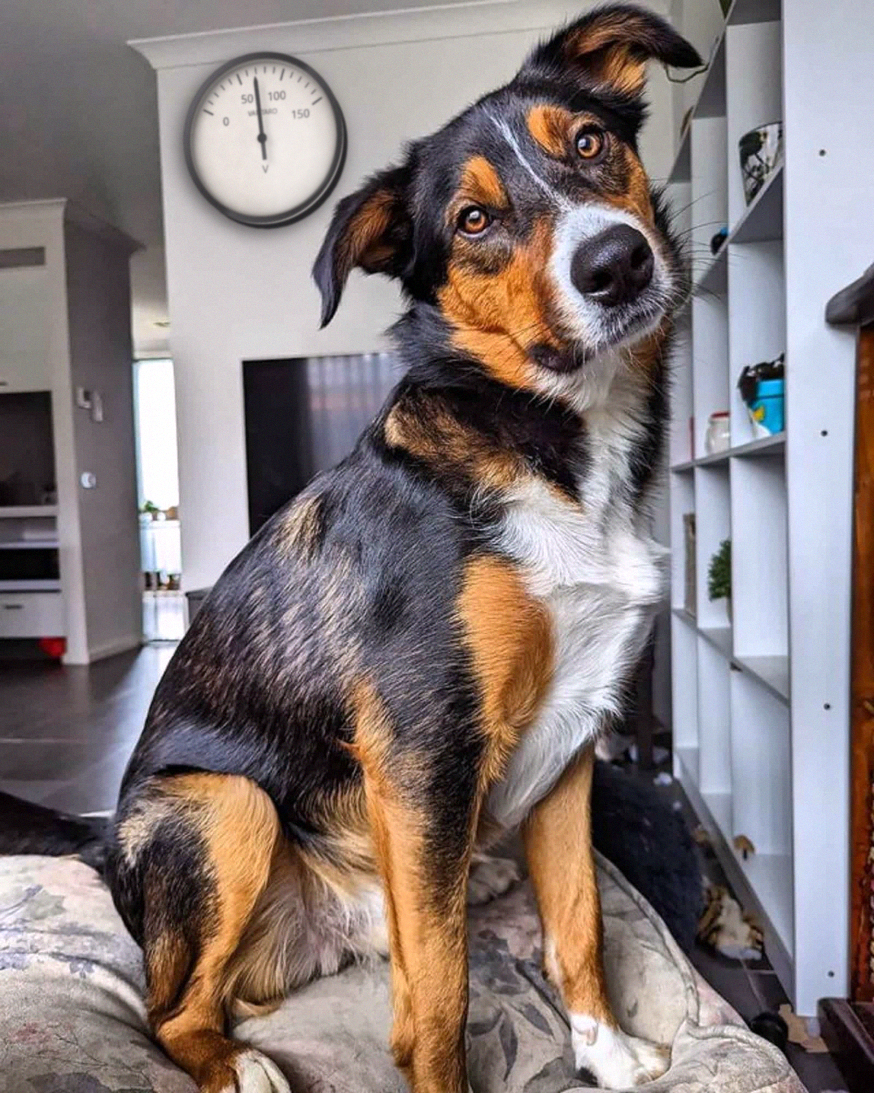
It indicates V 70
